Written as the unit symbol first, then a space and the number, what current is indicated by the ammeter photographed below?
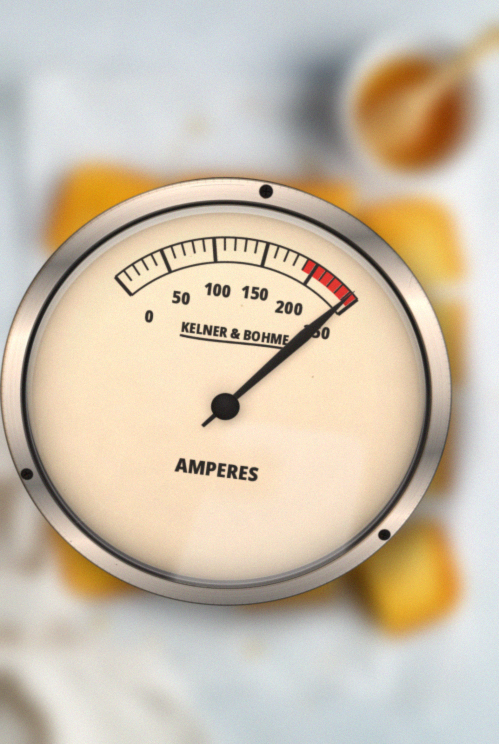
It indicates A 240
